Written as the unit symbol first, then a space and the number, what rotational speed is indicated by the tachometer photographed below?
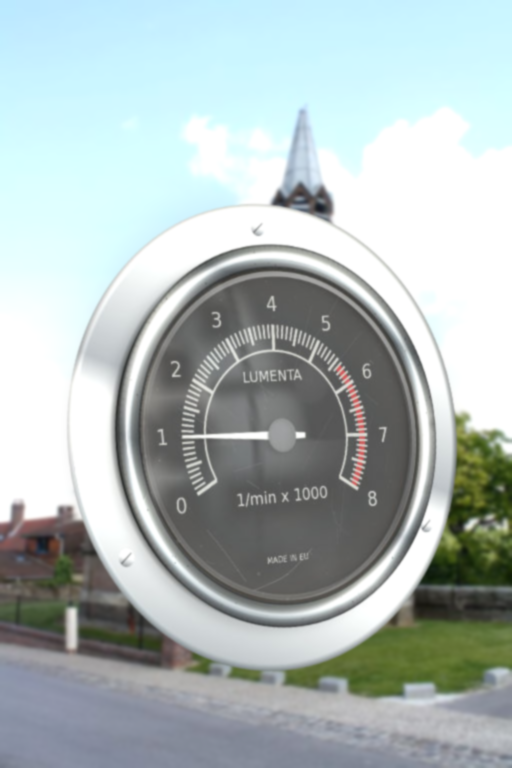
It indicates rpm 1000
